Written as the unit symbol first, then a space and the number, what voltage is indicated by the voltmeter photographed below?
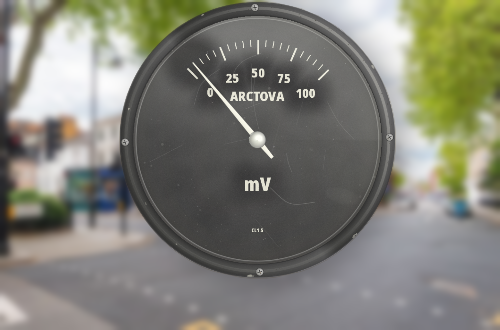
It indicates mV 5
